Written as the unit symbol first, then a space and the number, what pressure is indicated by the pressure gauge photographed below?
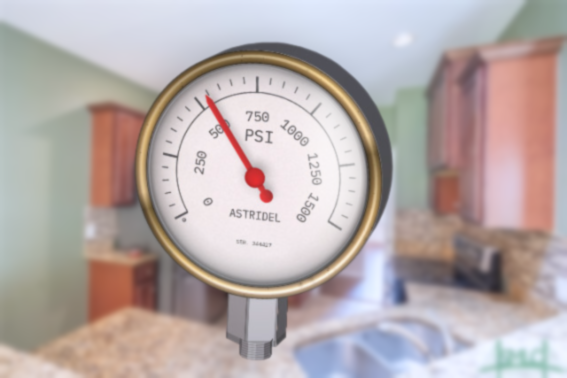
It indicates psi 550
